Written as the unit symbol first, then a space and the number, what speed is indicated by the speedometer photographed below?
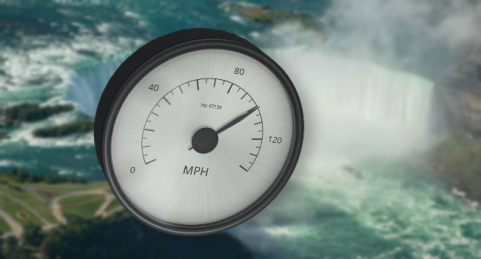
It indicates mph 100
